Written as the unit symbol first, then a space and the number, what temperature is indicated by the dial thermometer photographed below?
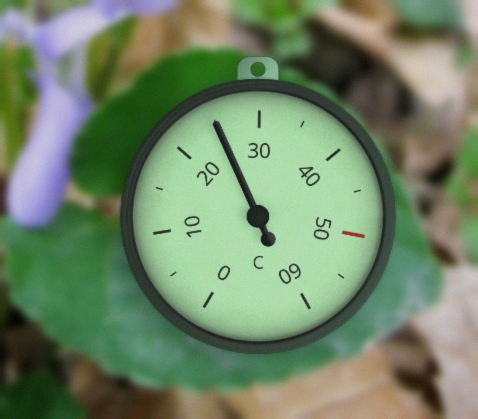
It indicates °C 25
